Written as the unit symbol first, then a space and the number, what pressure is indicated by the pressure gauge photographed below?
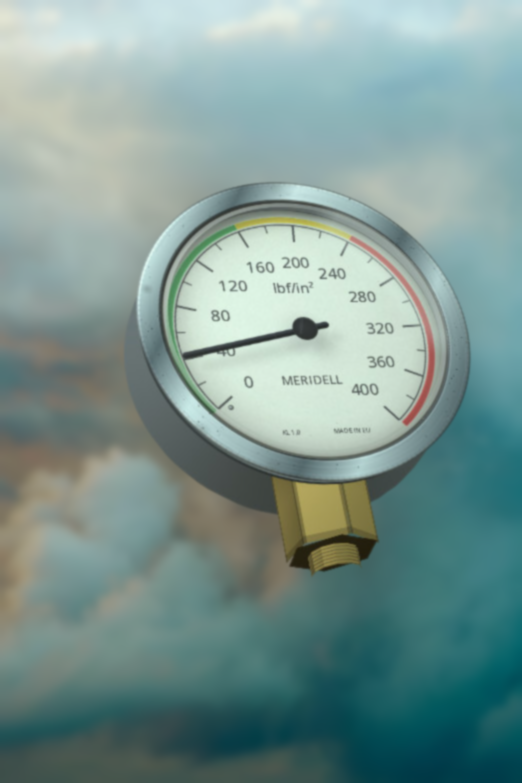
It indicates psi 40
